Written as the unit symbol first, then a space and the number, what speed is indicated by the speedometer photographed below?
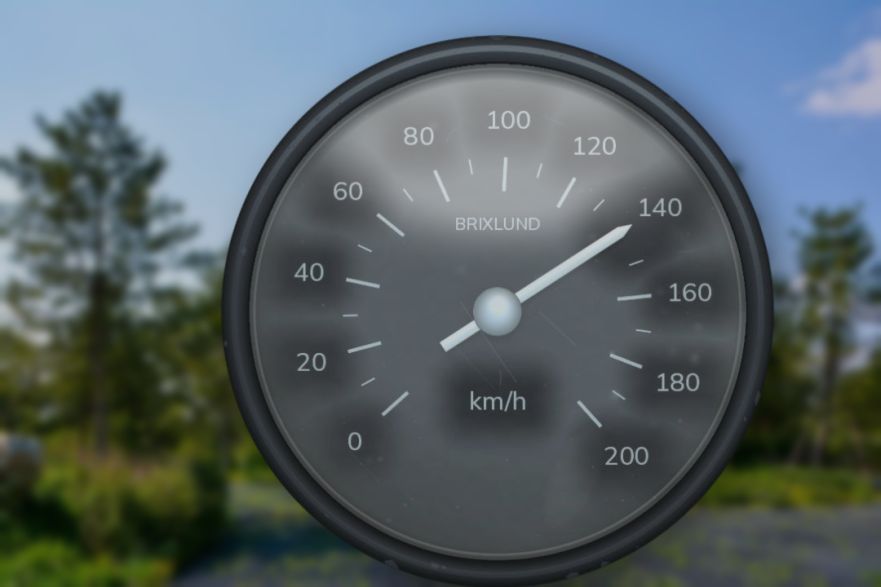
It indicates km/h 140
